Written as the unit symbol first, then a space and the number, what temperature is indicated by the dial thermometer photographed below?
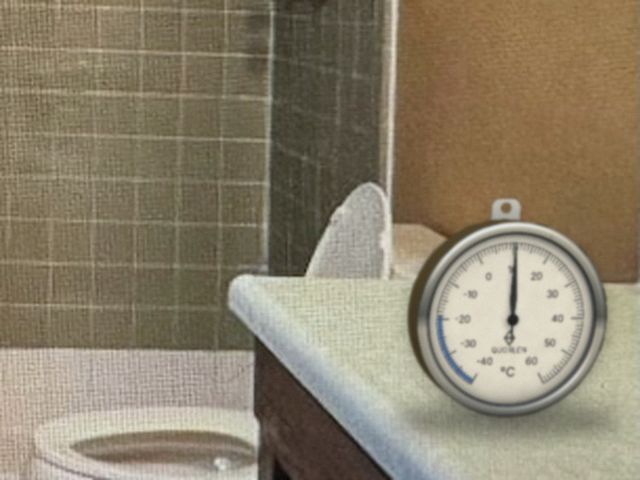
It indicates °C 10
